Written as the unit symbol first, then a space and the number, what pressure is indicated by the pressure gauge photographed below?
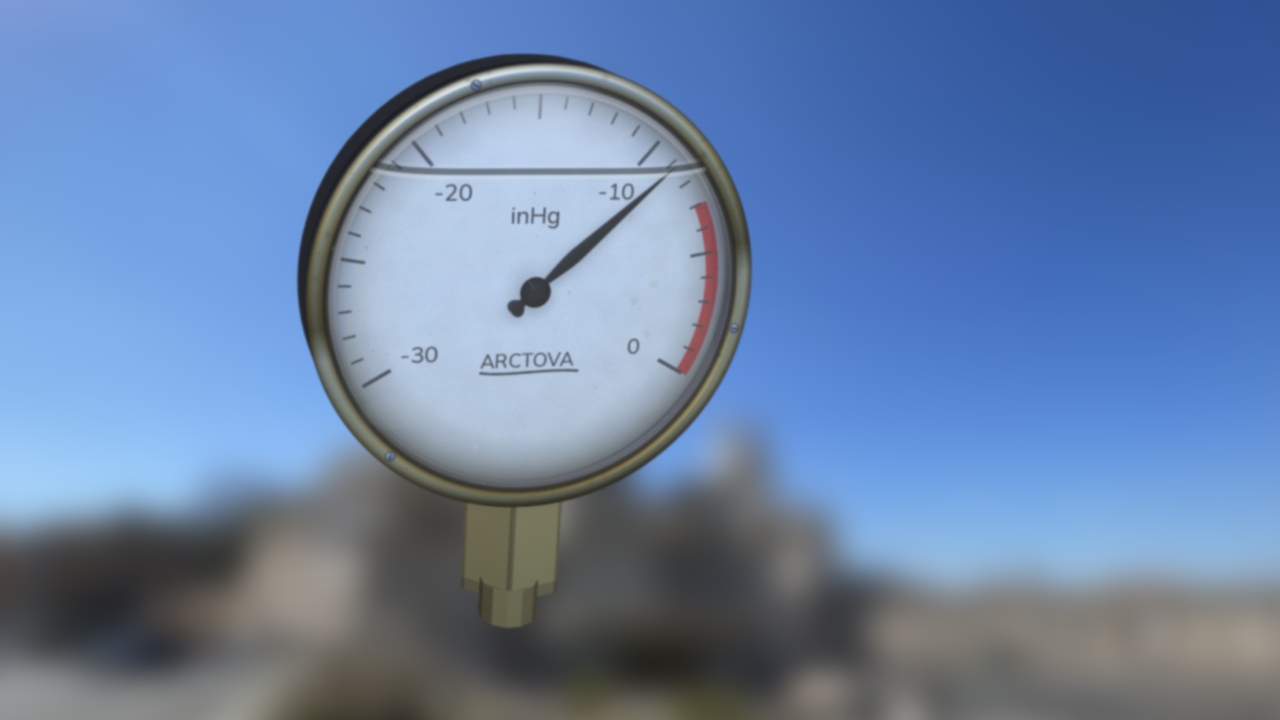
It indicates inHg -9
